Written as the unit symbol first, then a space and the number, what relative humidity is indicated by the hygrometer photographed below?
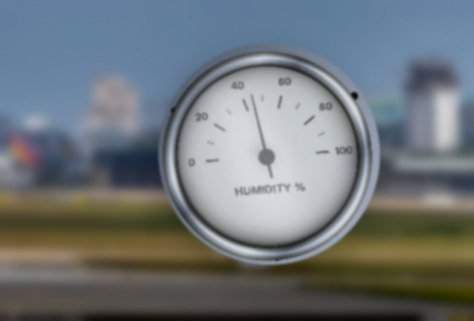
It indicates % 45
